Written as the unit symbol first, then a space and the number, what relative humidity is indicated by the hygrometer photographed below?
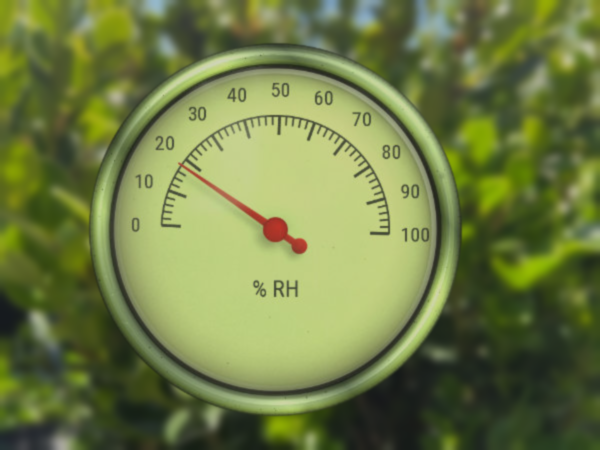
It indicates % 18
